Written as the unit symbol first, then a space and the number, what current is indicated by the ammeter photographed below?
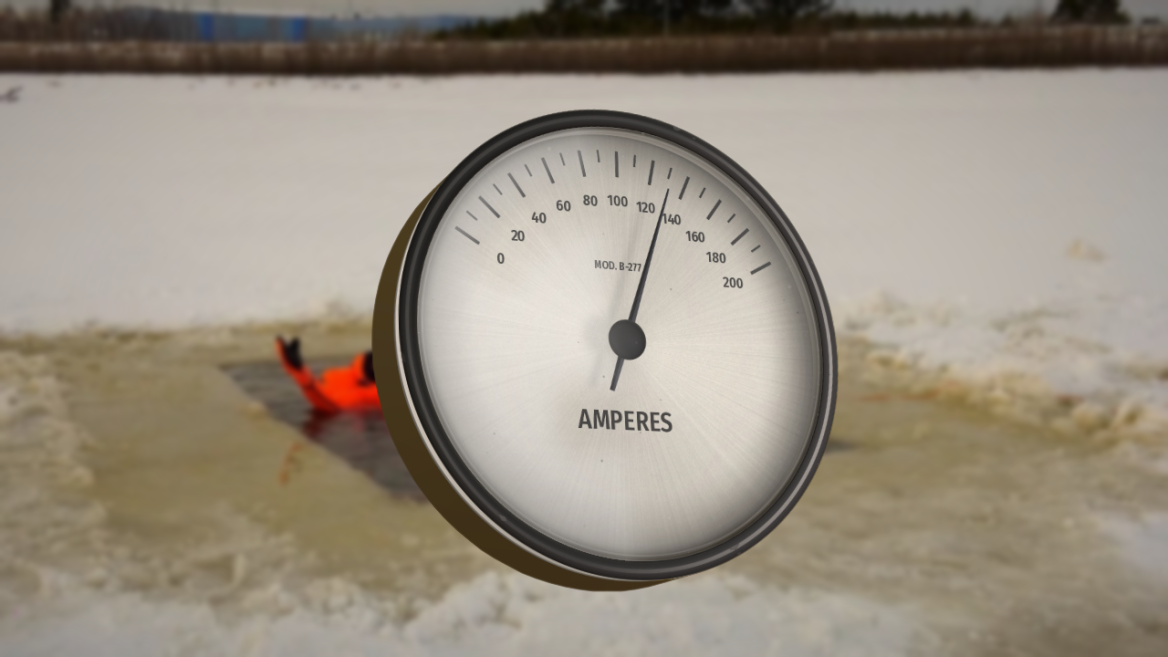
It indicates A 130
